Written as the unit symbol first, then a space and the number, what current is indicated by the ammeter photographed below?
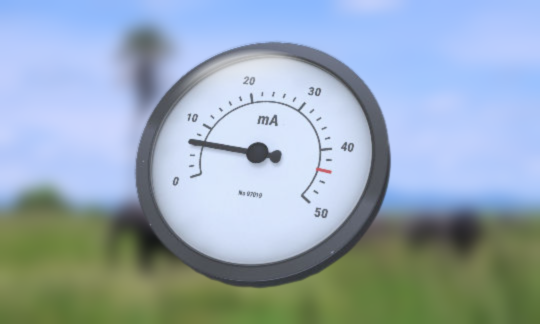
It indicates mA 6
